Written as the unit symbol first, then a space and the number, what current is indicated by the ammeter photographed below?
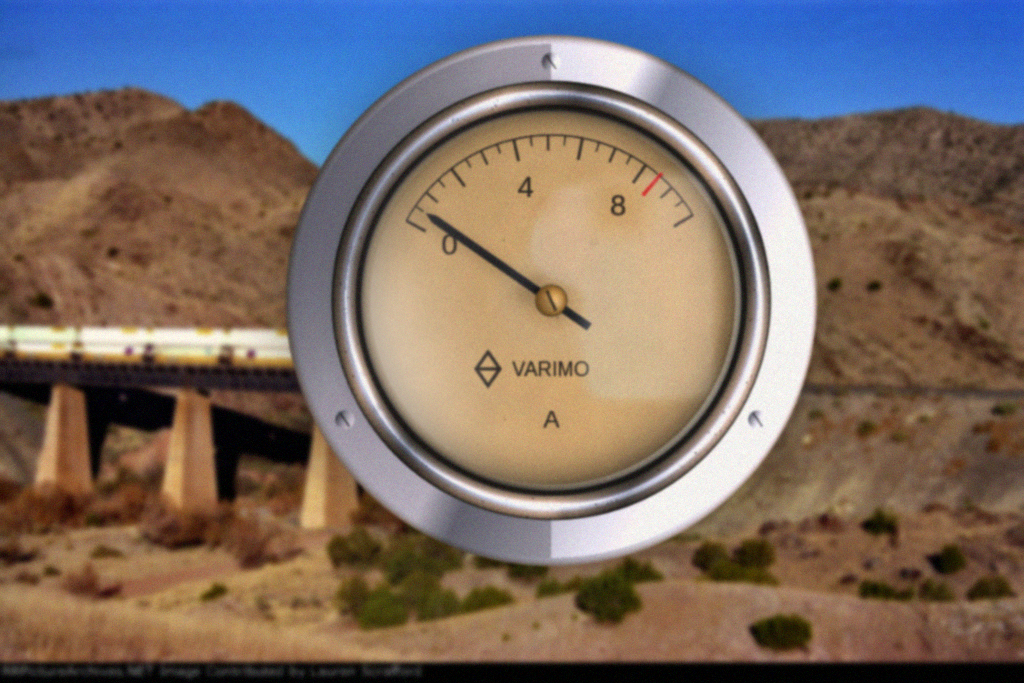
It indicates A 0.5
